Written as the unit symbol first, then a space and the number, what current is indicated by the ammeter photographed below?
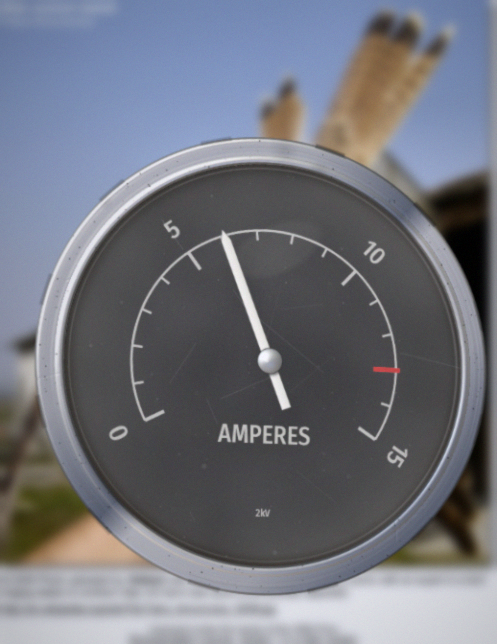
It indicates A 6
